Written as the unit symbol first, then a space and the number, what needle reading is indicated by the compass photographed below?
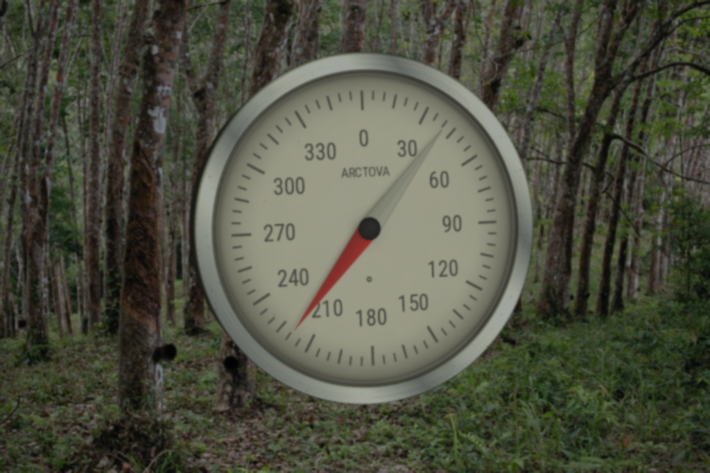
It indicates ° 220
